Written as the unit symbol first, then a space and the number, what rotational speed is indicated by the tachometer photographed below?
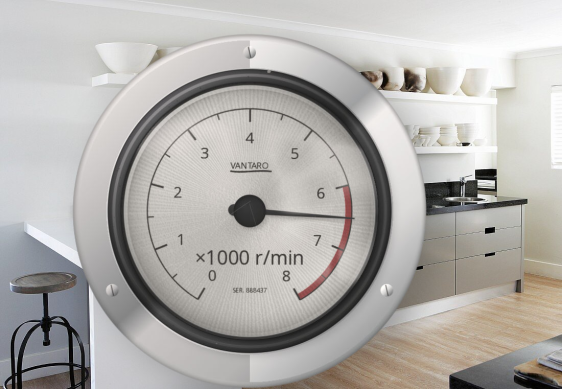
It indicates rpm 6500
